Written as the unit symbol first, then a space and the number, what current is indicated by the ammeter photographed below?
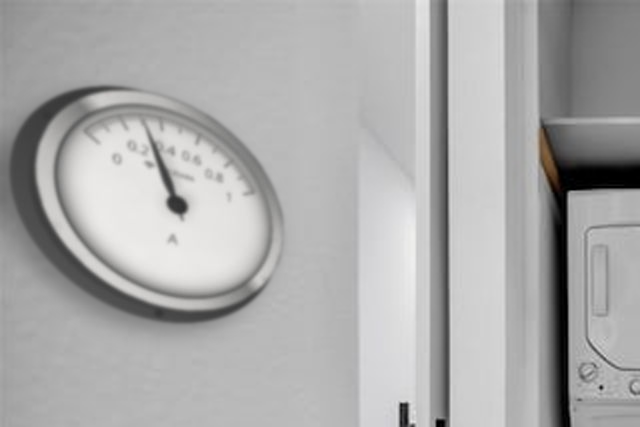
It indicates A 0.3
